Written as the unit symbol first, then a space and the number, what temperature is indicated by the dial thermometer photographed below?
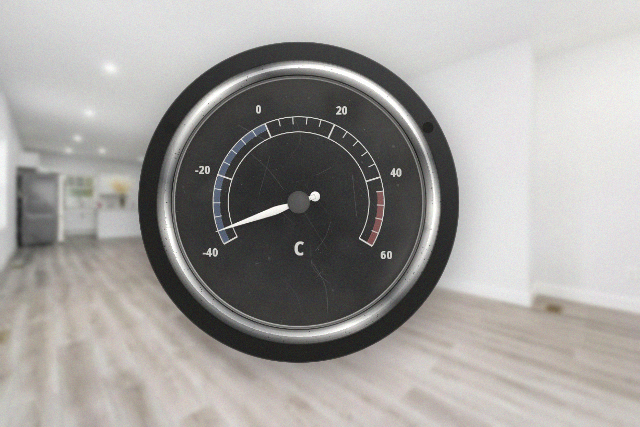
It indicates °C -36
